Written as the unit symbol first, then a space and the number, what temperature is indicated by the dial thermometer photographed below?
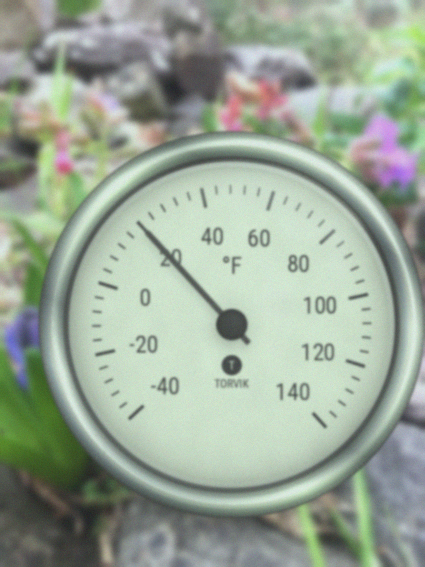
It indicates °F 20
